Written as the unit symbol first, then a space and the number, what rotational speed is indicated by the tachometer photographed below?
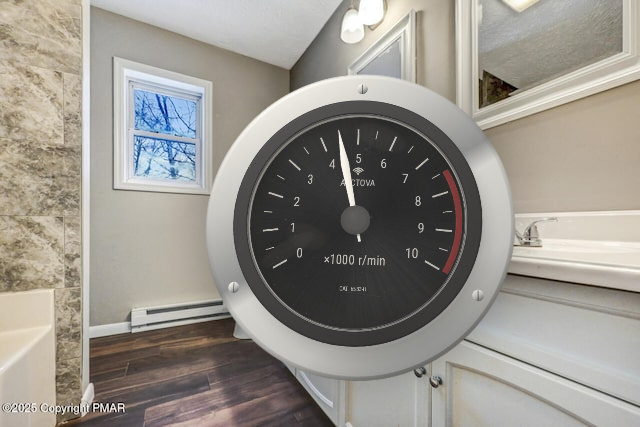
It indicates rpm 4500
